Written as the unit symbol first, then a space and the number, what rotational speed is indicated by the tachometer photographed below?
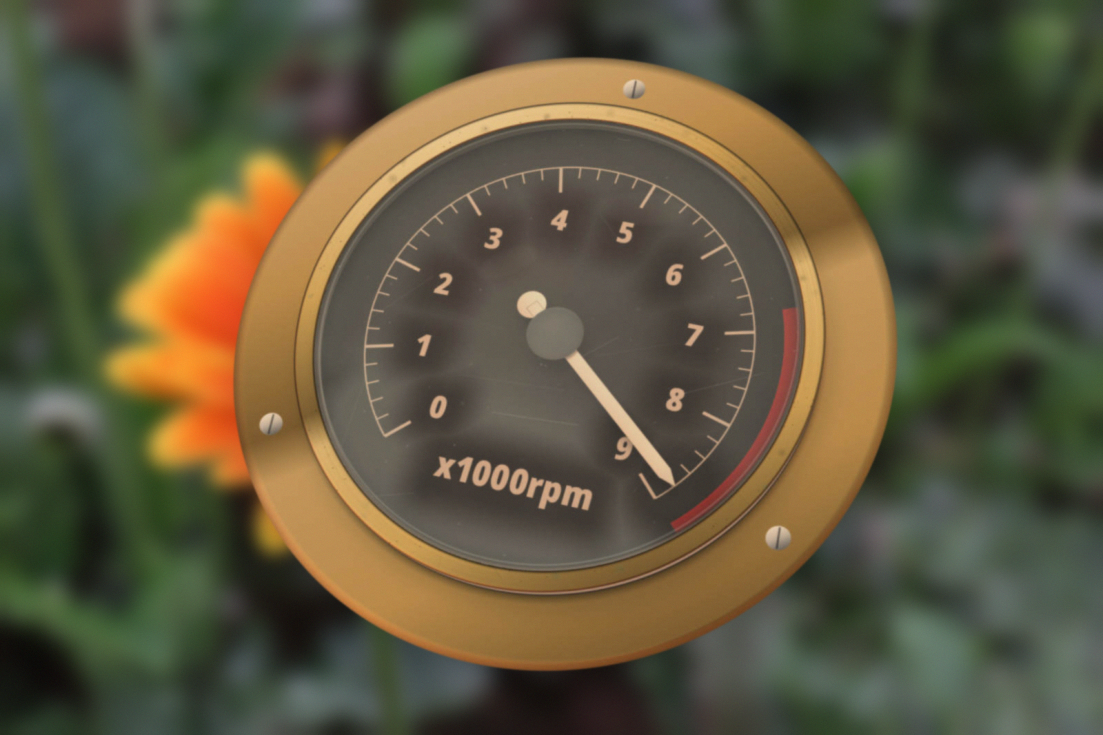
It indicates rpm 8800
